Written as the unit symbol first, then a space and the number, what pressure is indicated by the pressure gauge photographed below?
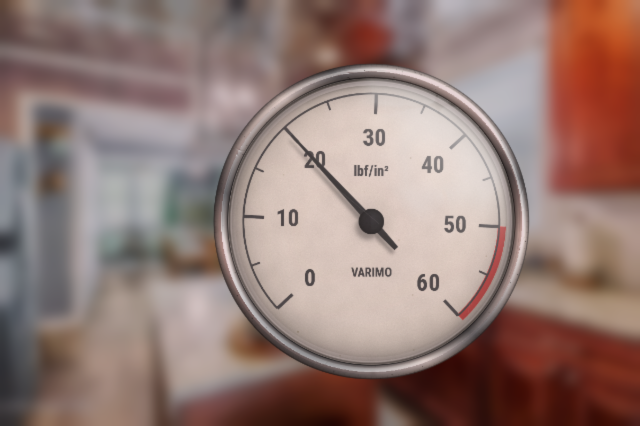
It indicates psi 20
